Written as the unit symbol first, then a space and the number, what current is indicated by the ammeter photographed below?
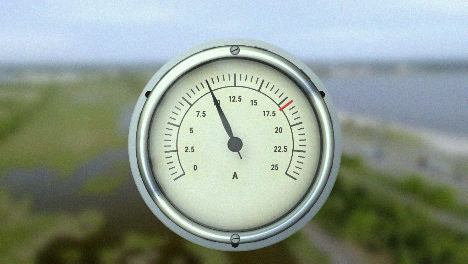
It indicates A 10
